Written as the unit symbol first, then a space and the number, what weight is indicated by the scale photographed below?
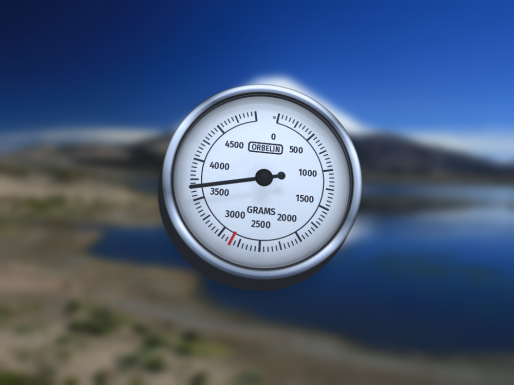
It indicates g 3650
